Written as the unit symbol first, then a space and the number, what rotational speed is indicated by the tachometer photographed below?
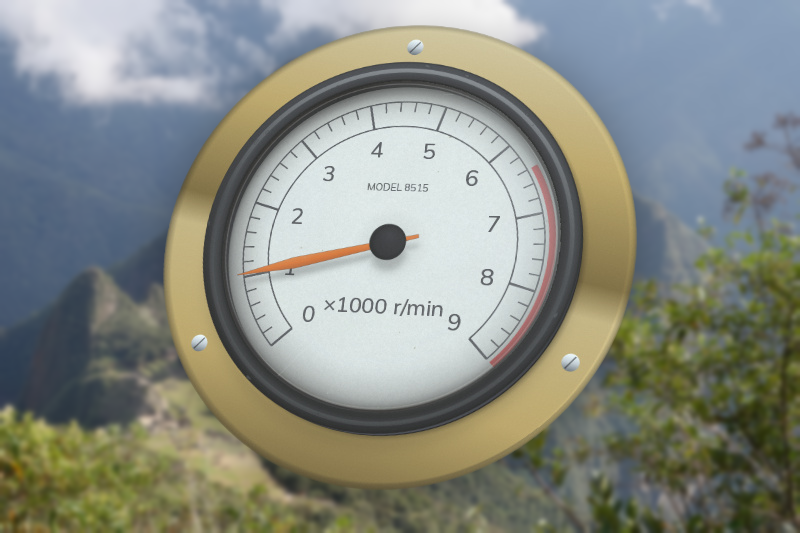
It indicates rpm 1000
